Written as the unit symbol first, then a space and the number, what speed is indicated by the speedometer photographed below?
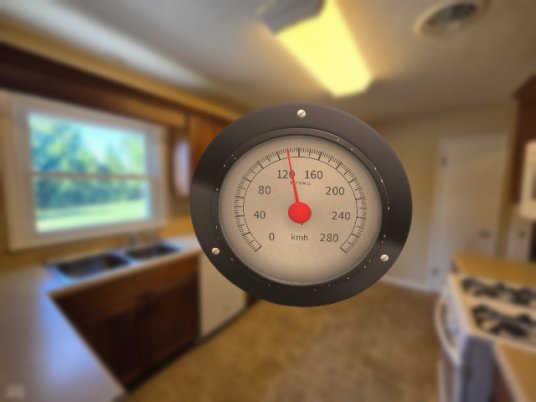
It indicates km/h 130
